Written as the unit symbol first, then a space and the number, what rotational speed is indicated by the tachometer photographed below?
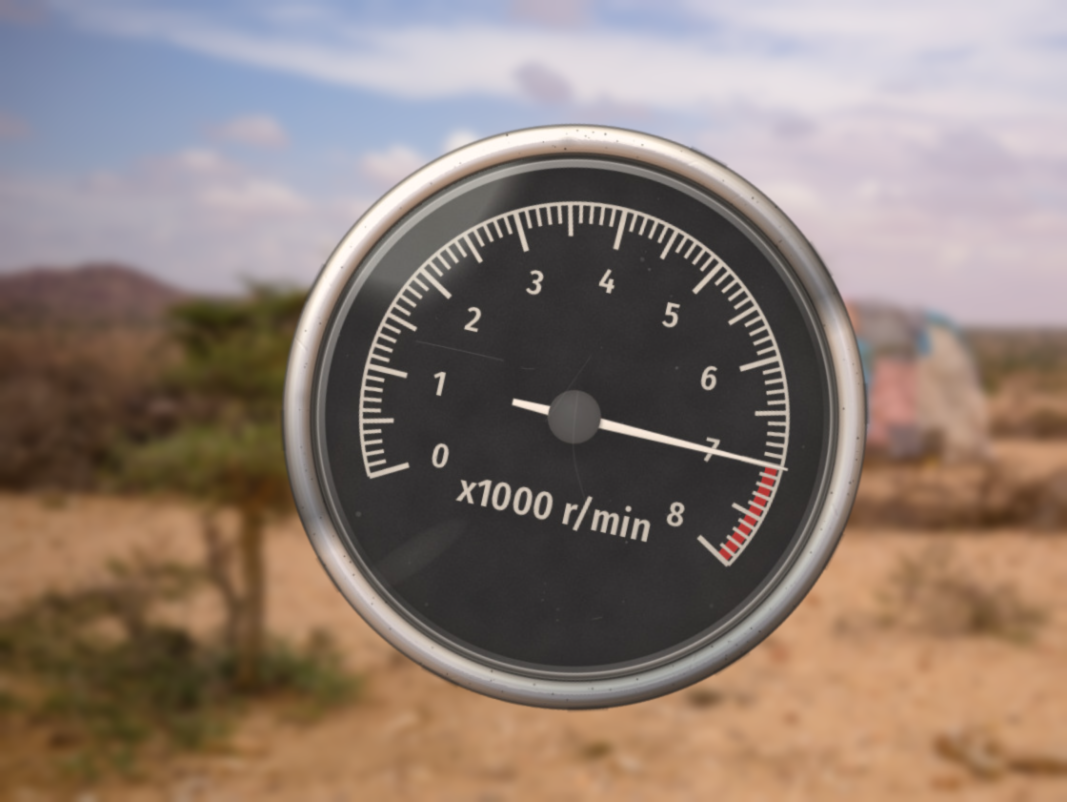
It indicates rpm 7000
